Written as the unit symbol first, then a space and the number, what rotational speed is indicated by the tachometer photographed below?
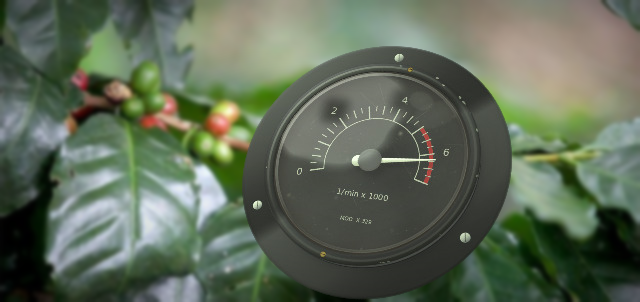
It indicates rpm 6250
